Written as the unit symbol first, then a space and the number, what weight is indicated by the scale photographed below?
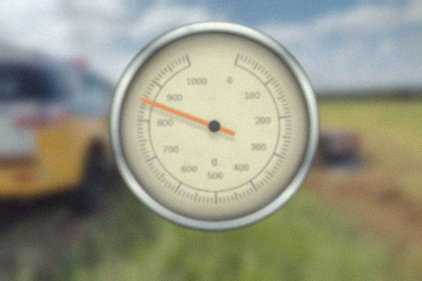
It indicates g 850
